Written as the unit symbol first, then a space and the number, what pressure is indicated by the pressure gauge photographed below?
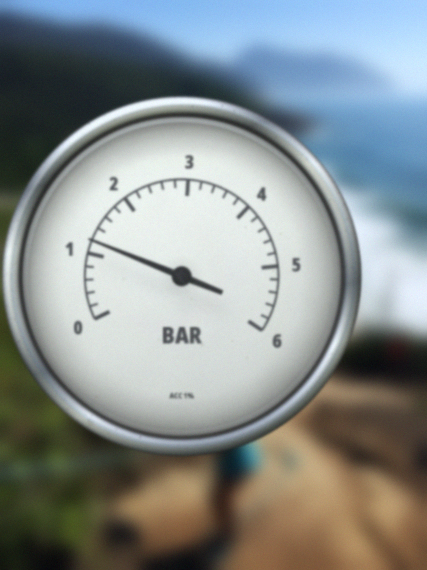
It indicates bar 1.2
